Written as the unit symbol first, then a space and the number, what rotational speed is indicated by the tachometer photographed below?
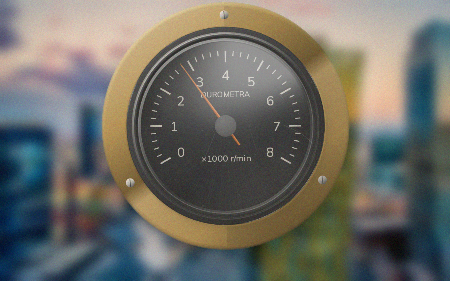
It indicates rpm 2800
